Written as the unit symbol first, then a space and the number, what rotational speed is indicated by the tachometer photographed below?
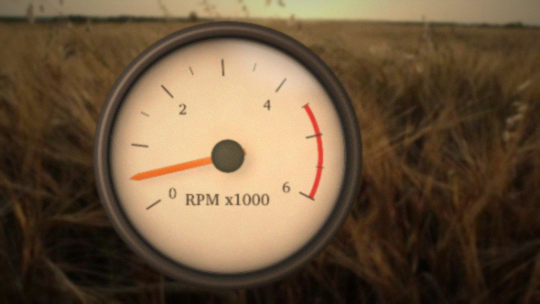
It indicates rpm 500
